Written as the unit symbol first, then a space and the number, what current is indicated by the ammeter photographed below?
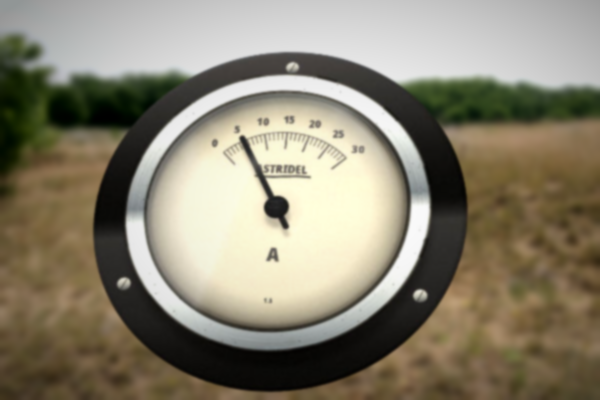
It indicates A 5
